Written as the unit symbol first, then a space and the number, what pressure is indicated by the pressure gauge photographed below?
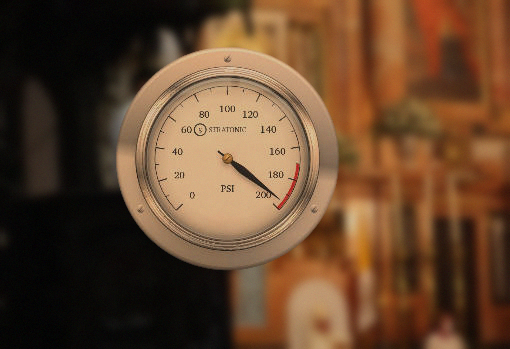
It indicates psi 195
